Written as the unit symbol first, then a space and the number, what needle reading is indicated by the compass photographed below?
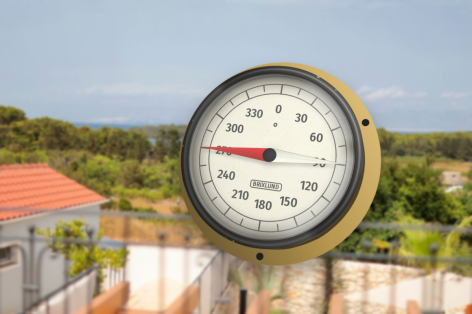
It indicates ° 270
